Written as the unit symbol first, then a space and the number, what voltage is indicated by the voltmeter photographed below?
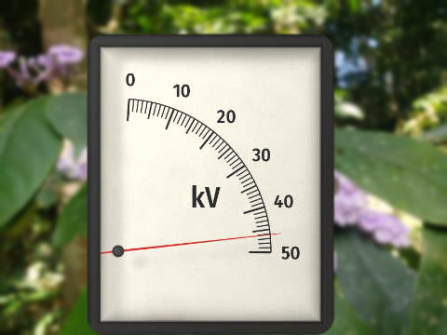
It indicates kV 46
